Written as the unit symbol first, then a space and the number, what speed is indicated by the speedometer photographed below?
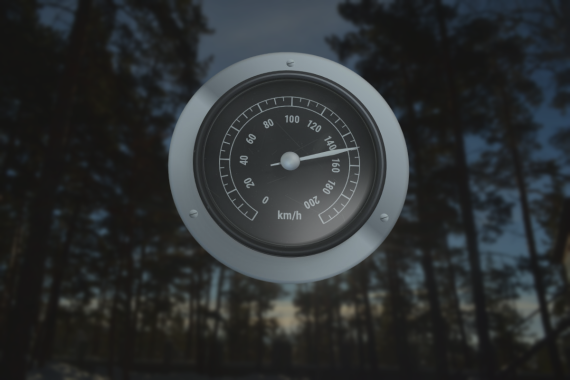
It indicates km/h 150
